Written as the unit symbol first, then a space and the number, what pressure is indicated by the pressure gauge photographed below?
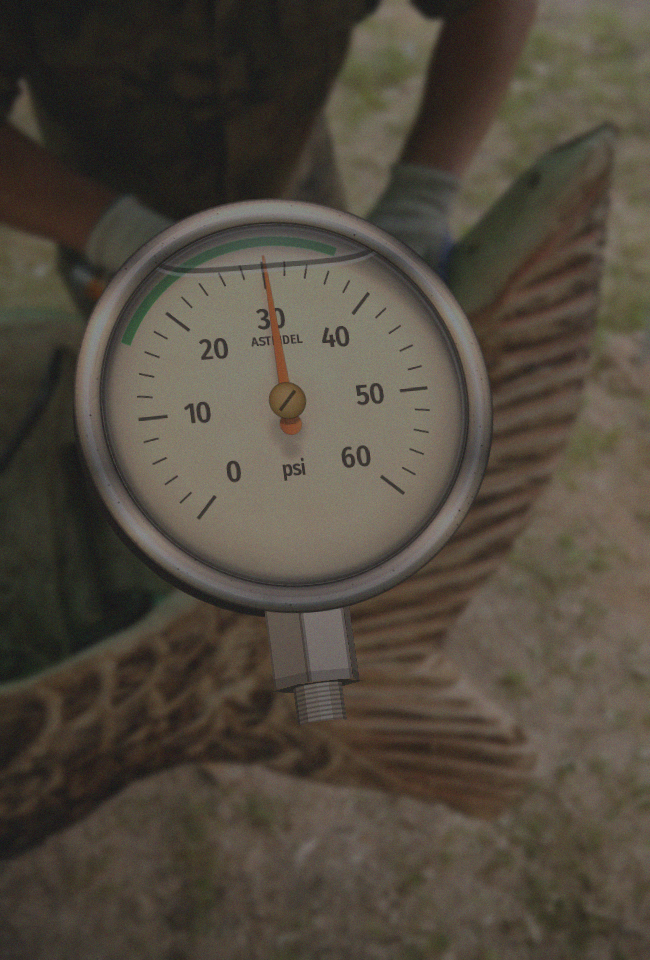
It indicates psi 30
